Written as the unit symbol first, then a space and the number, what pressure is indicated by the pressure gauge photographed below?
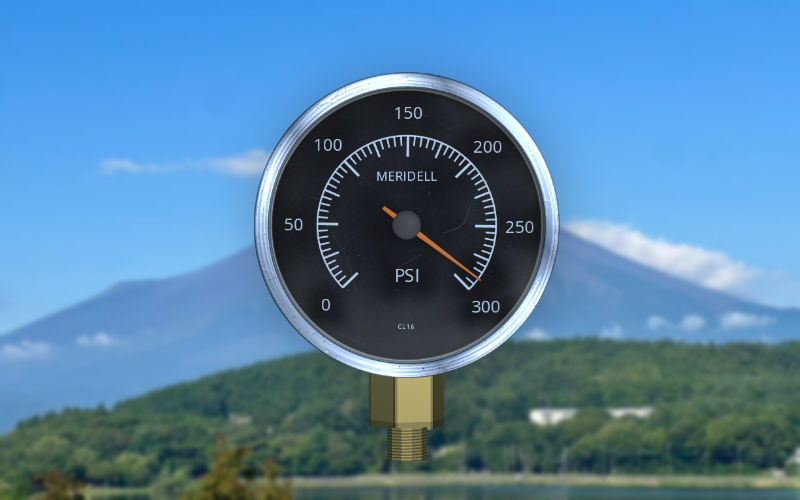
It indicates psi 290
